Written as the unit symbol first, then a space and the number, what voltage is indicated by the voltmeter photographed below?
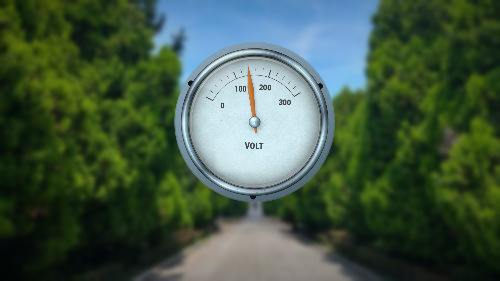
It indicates V 140
